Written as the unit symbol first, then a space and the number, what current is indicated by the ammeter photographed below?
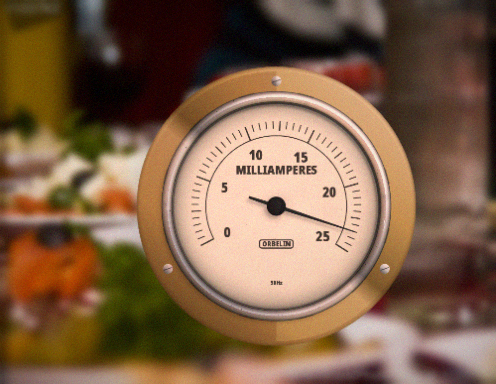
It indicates mA 23.5
